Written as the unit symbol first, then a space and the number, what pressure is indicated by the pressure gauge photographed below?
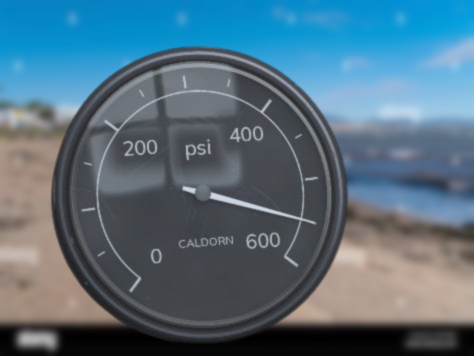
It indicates psi 550
